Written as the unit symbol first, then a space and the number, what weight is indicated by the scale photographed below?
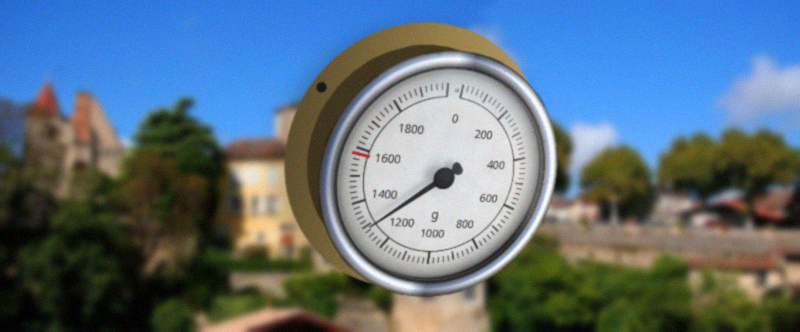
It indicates g 1300
